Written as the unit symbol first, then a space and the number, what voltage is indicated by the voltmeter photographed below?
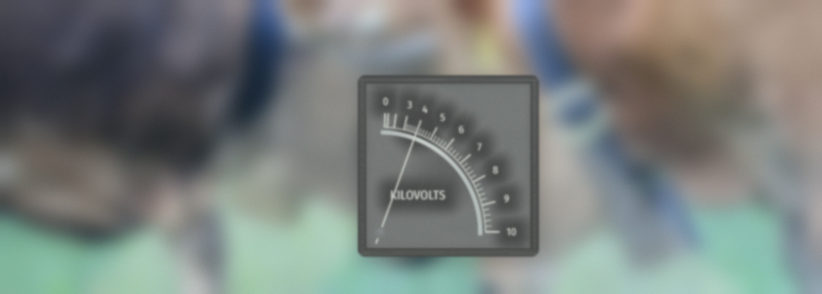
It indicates kV 4
